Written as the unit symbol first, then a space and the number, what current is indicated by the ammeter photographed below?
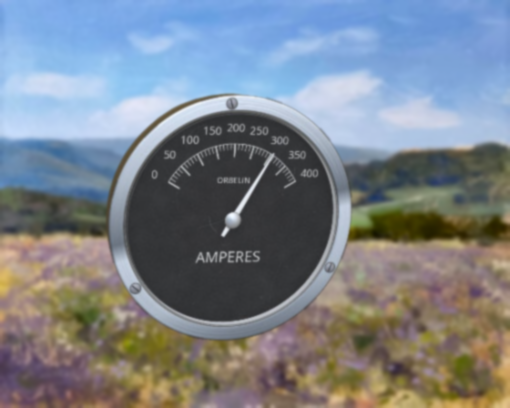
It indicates A 300
